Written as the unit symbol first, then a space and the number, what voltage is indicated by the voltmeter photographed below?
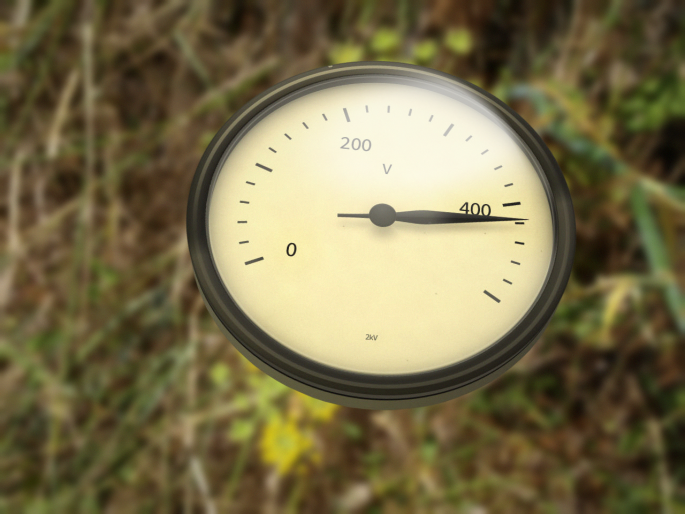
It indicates V 420
